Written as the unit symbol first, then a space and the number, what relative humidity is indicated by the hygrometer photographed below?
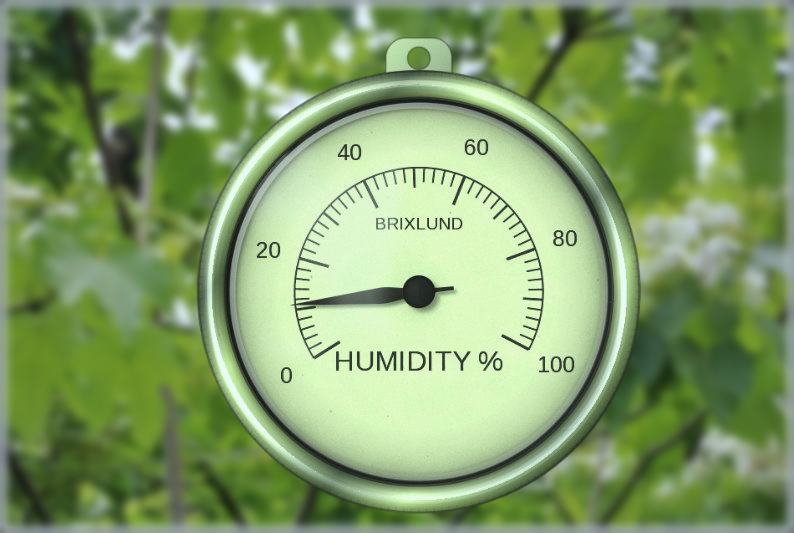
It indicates % 11
